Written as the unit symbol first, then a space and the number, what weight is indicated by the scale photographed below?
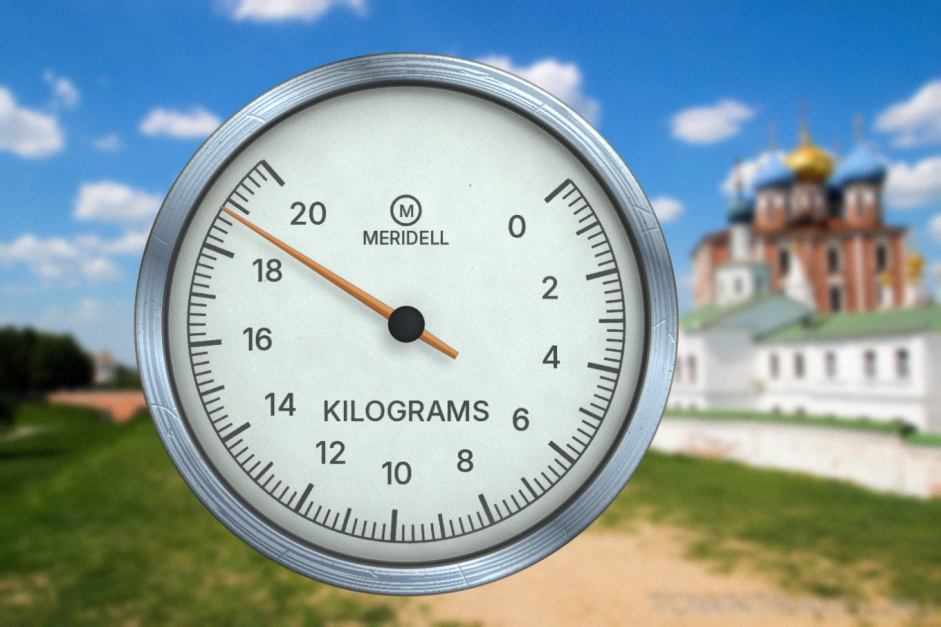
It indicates kg 18.8
